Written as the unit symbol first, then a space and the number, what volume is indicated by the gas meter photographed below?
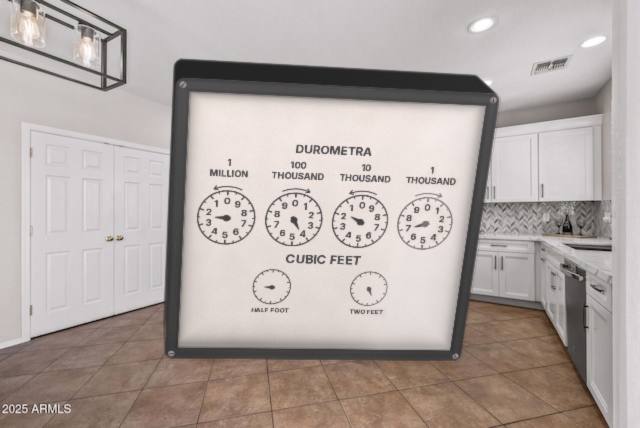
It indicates ft³ 241700
